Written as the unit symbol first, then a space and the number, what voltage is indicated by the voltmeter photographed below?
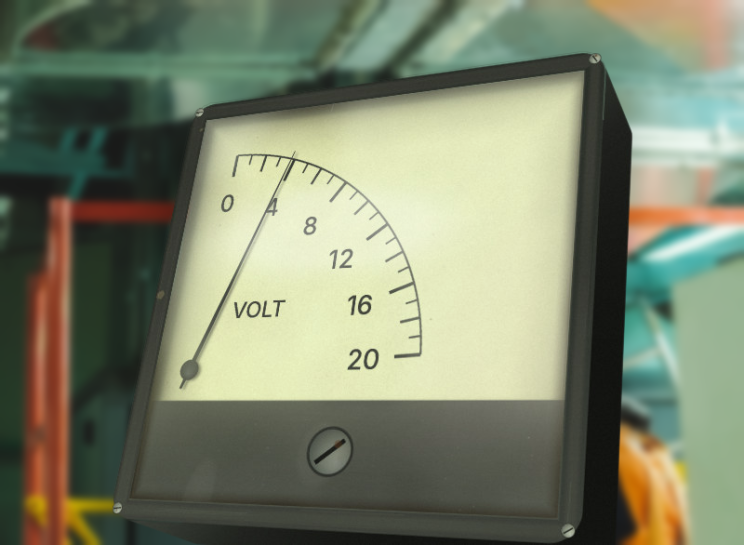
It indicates V 4
